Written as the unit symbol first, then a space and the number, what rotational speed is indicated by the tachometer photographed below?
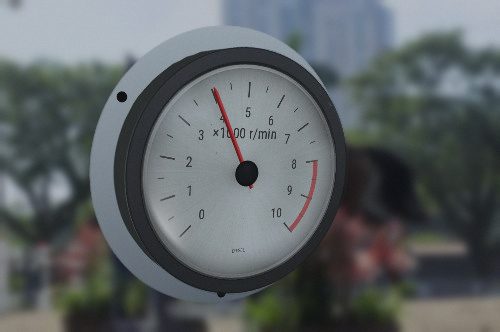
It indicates rpm 4000
